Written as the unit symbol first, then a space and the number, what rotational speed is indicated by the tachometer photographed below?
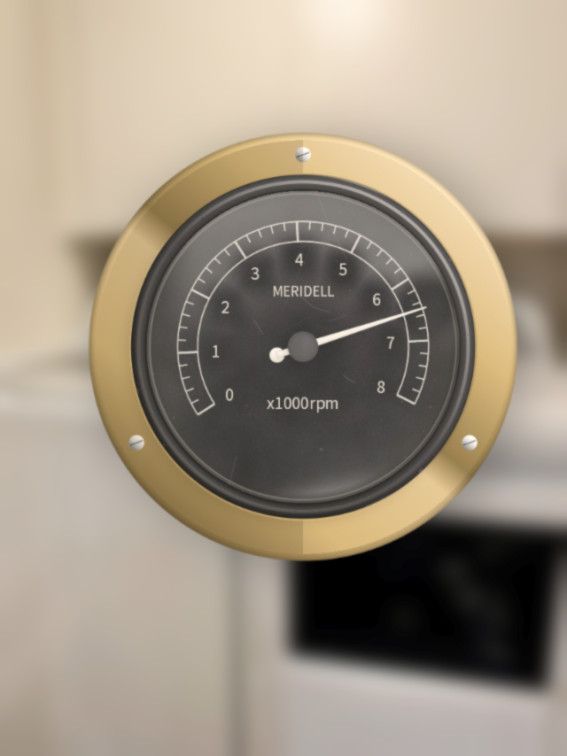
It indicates rpm 6500
